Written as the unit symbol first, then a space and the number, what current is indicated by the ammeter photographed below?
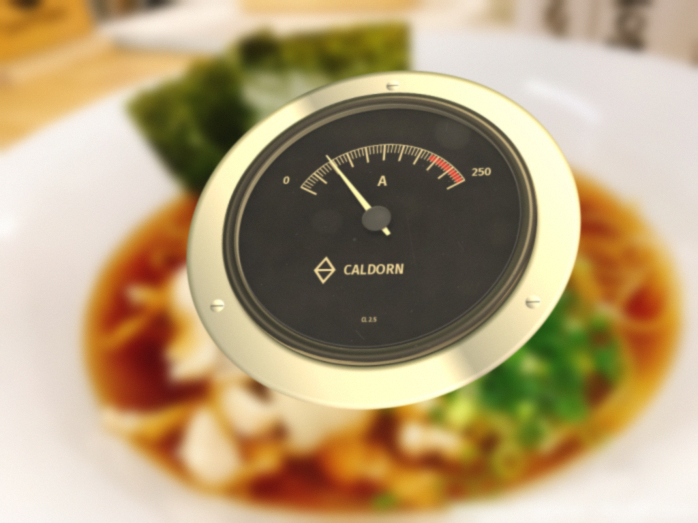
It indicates A 50
